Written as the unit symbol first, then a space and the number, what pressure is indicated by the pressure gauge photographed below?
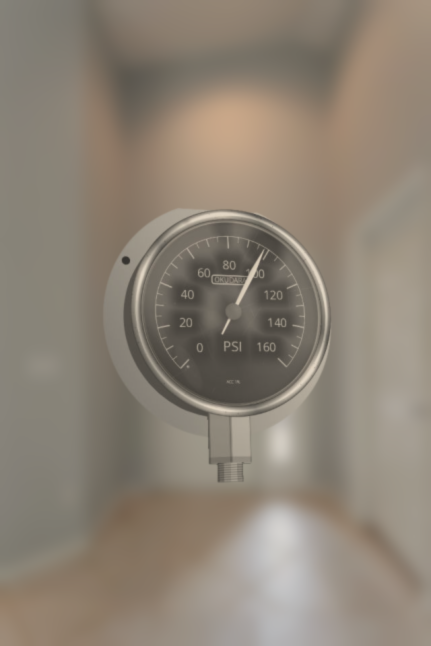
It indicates psi 97.5
